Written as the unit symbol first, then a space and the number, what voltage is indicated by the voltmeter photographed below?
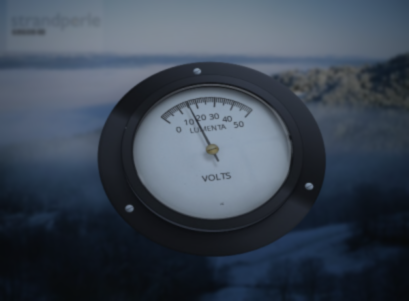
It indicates V 15
